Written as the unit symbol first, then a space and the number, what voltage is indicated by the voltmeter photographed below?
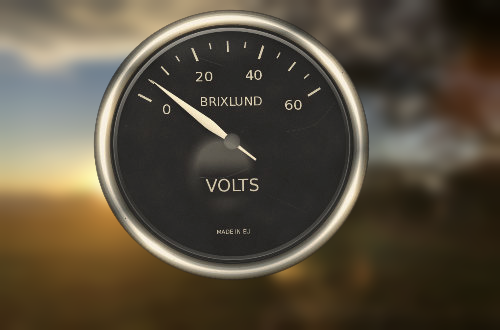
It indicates V 5
